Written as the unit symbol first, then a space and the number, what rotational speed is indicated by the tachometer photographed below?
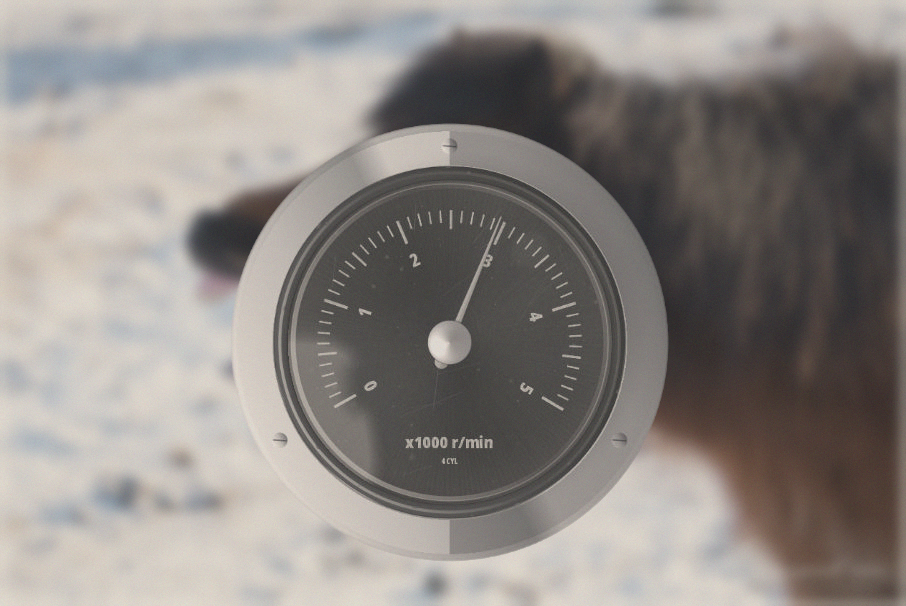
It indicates rpm 2950
